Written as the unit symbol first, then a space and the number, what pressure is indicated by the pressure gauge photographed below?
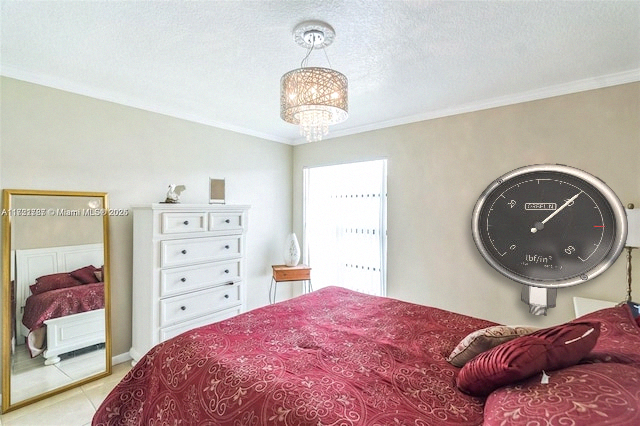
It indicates psi 40
